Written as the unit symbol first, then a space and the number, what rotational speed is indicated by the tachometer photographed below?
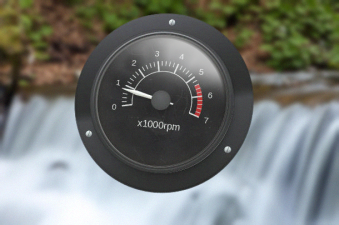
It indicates rpm 800
